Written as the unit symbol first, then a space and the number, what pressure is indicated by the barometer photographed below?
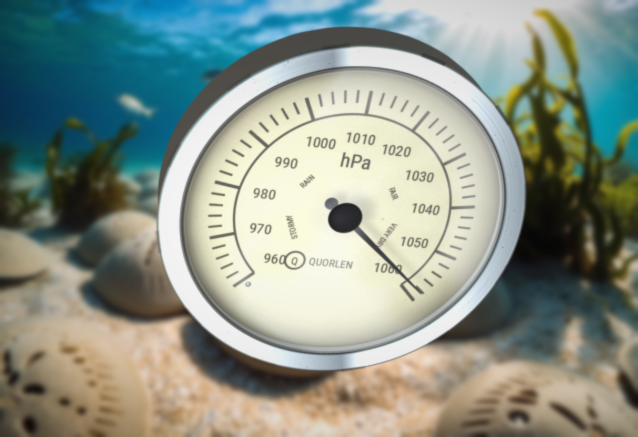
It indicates hPa 1058
